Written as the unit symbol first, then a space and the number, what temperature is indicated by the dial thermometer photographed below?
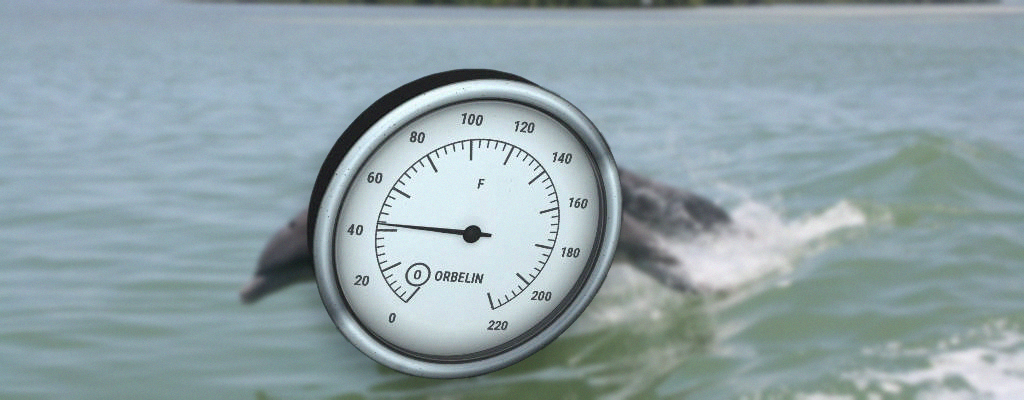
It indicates °F 44
